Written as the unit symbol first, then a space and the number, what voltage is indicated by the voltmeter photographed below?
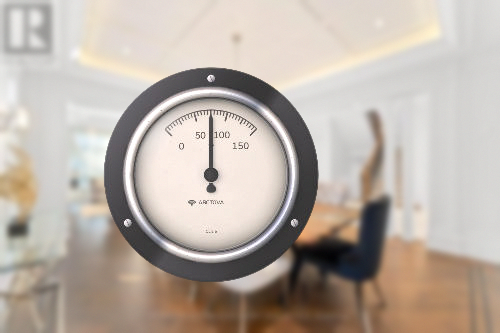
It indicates V 75
